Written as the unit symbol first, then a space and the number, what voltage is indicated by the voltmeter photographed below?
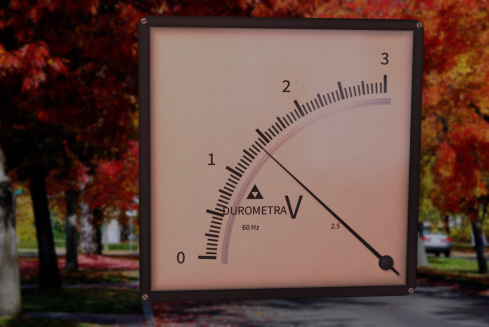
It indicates V 1.4
